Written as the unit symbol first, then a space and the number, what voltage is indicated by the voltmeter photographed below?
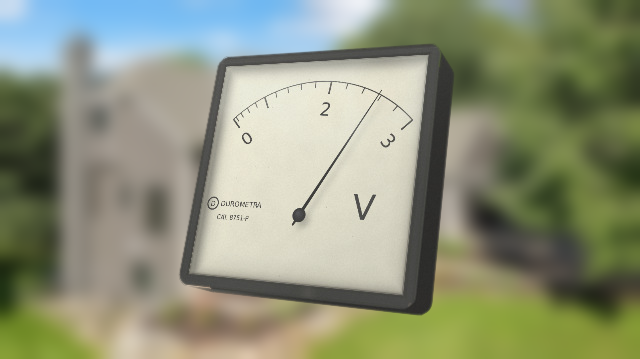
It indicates V 2.6
